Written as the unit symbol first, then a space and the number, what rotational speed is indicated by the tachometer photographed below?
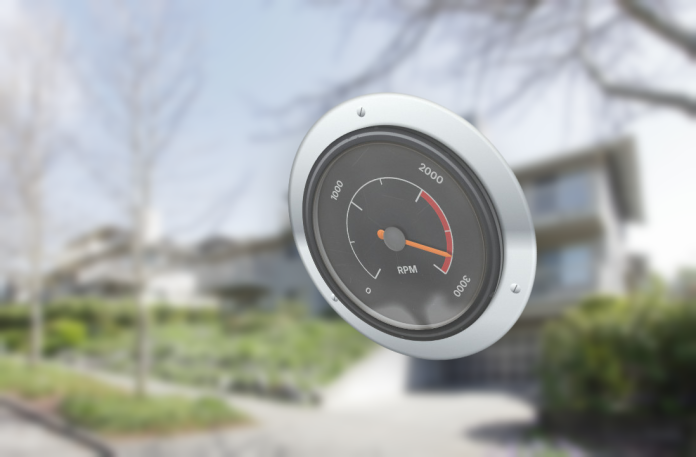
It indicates rpm 2750
